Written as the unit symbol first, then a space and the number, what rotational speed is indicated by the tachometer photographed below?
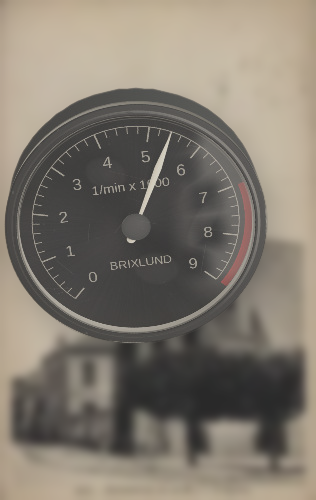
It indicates rpm 5400
